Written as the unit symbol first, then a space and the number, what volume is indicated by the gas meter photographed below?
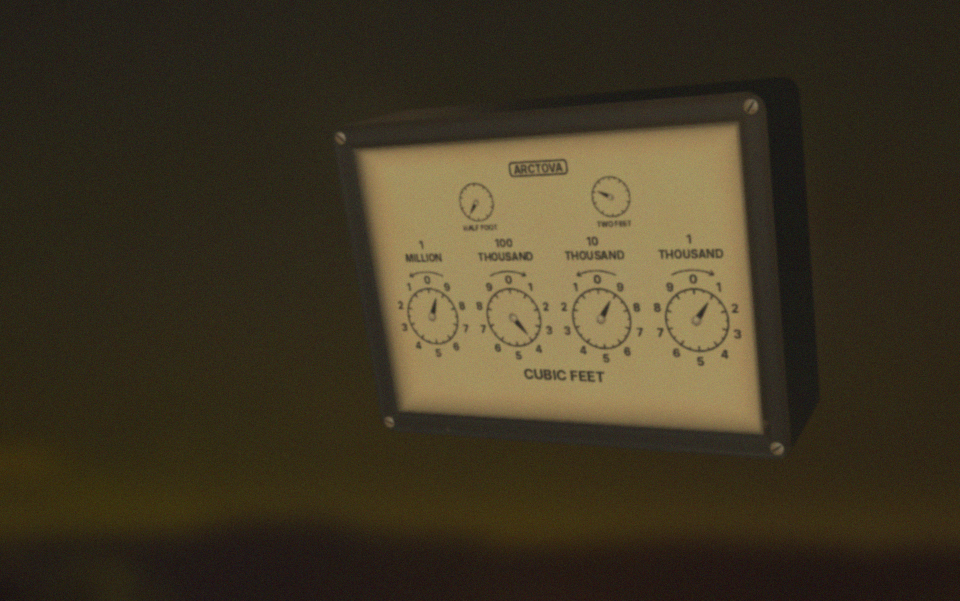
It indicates ft³ 939100
